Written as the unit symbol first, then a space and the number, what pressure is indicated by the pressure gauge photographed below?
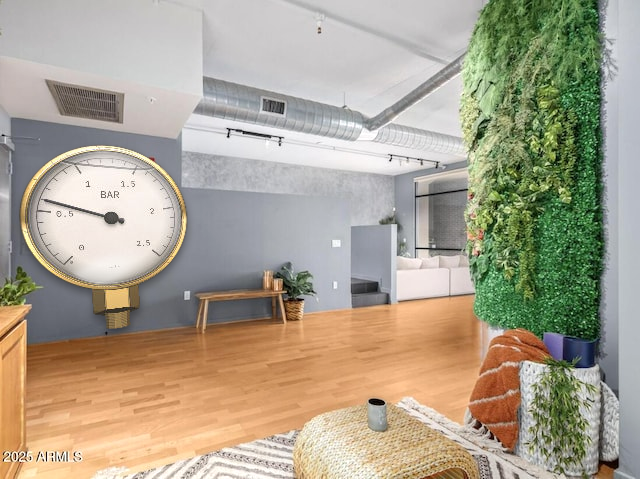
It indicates bar 0.6
